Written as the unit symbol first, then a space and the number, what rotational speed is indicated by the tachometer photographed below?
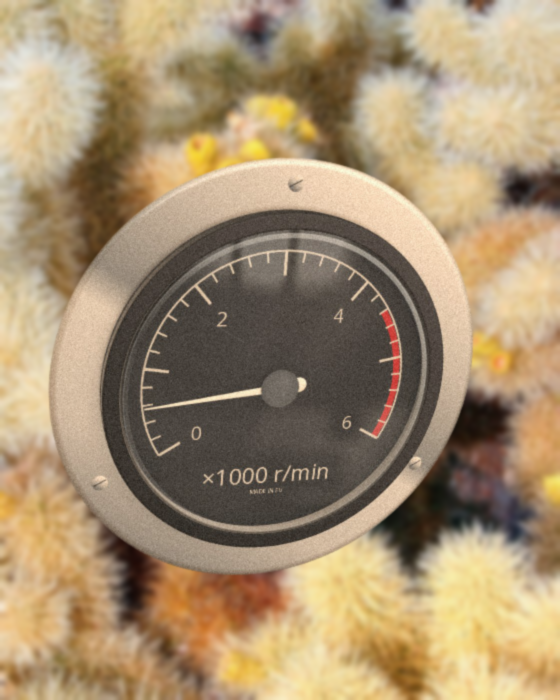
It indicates rpm 600
